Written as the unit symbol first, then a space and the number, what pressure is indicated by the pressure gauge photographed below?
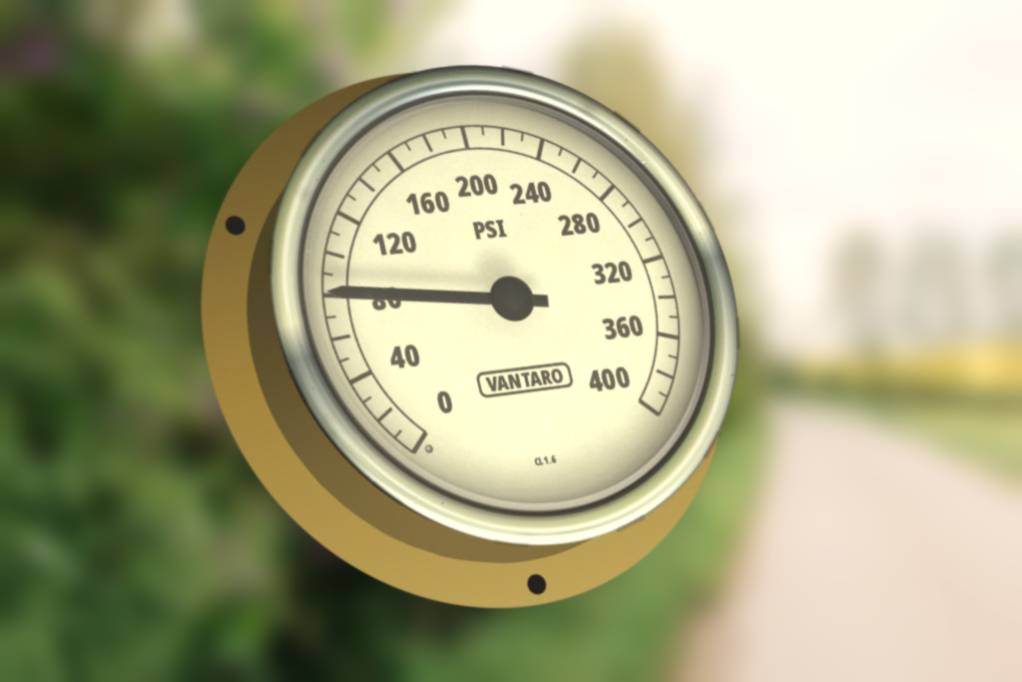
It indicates psi 80
